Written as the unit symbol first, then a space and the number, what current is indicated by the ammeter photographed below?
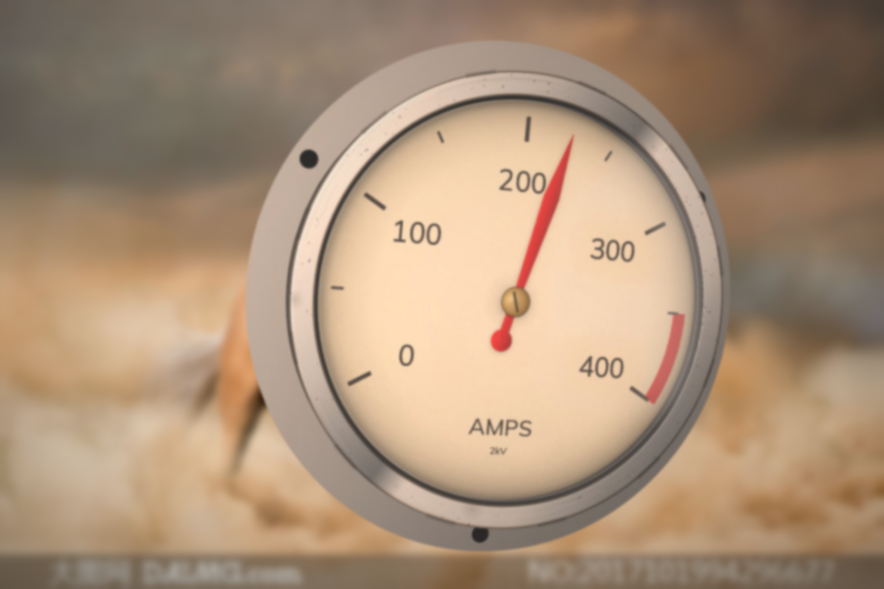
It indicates A 225
